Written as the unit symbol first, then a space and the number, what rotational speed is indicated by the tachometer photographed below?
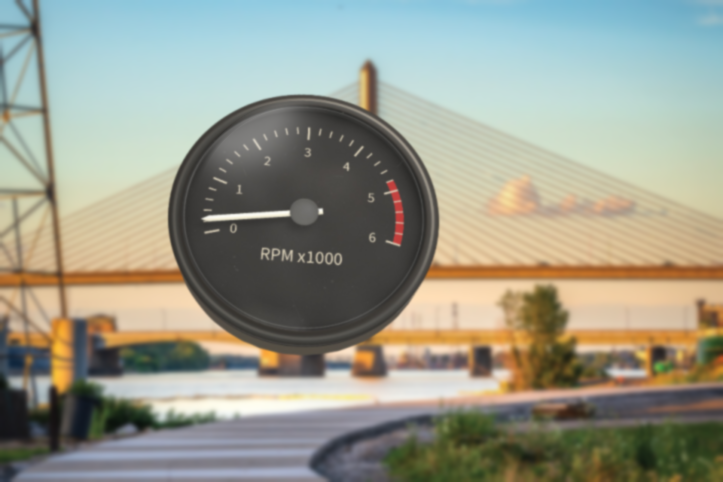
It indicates rpm 200
